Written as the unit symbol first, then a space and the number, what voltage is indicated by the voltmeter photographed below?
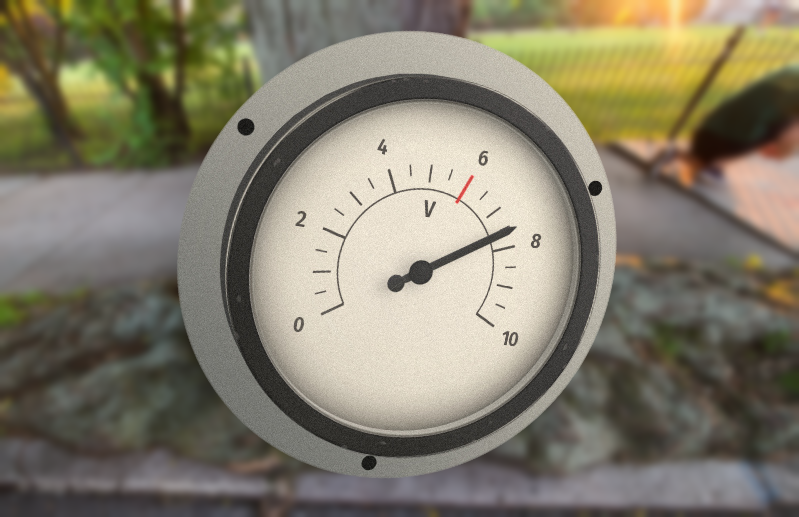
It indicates V 7.5
